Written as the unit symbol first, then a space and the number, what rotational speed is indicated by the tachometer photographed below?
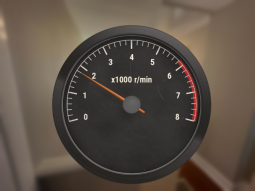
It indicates rpm 1800
